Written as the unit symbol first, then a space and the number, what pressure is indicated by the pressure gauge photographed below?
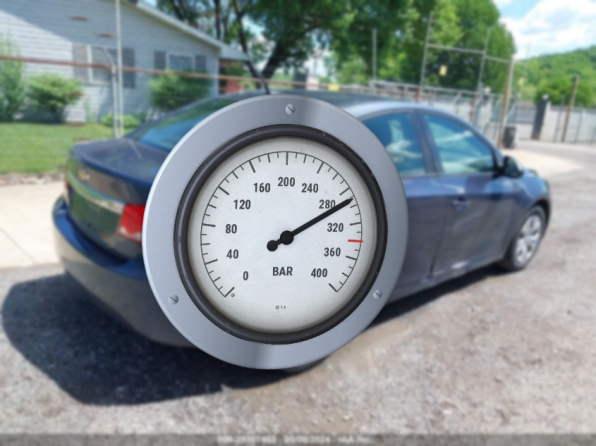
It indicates bar 290
